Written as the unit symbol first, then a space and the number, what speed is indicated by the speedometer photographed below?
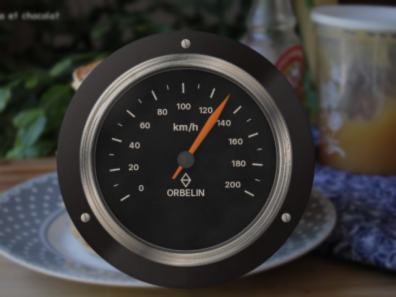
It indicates km/h 130
